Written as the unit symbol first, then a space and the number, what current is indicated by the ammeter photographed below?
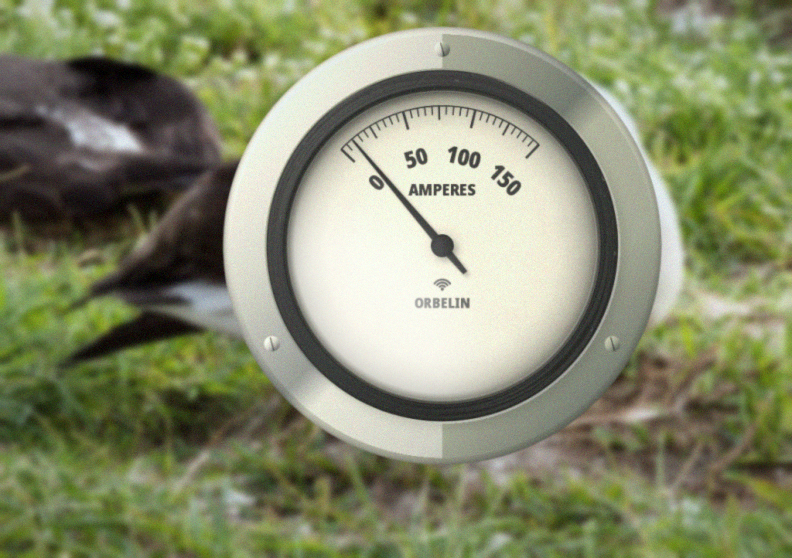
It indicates A 10
